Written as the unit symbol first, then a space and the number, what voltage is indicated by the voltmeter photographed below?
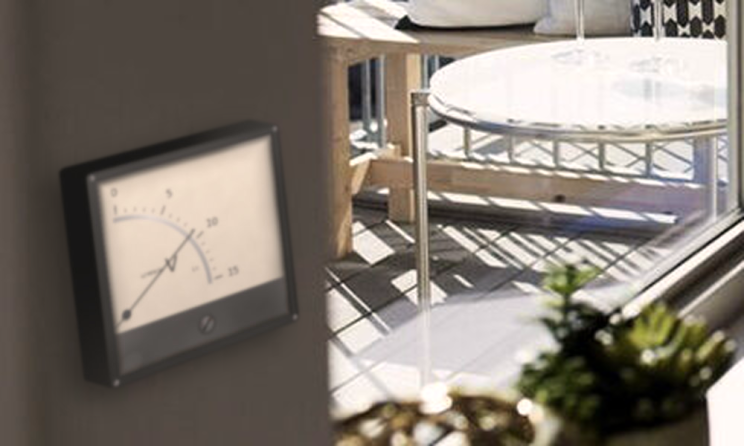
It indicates V 9
